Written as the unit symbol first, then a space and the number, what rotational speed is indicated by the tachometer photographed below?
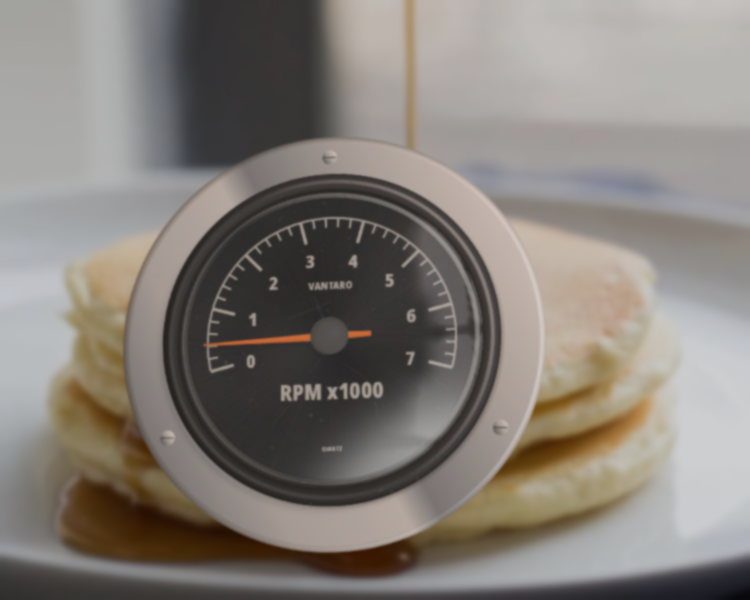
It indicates rpm 400
